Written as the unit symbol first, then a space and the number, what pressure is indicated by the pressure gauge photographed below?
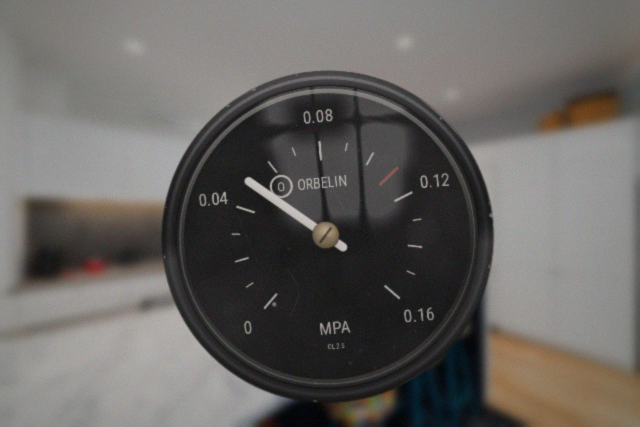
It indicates MPa 0.05
